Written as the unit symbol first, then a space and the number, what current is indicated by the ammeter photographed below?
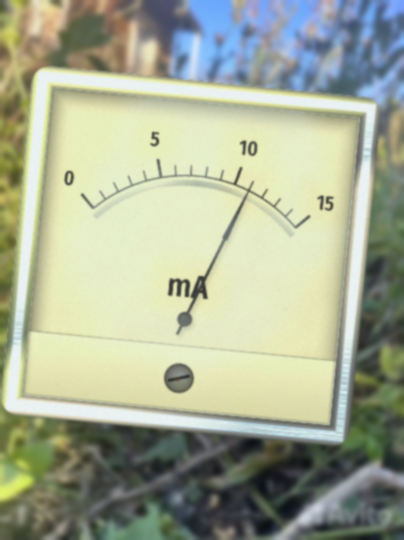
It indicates mA 11
